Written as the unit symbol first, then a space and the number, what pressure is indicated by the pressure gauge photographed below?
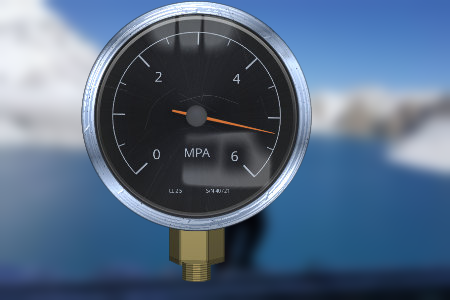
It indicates MPa 5.25
